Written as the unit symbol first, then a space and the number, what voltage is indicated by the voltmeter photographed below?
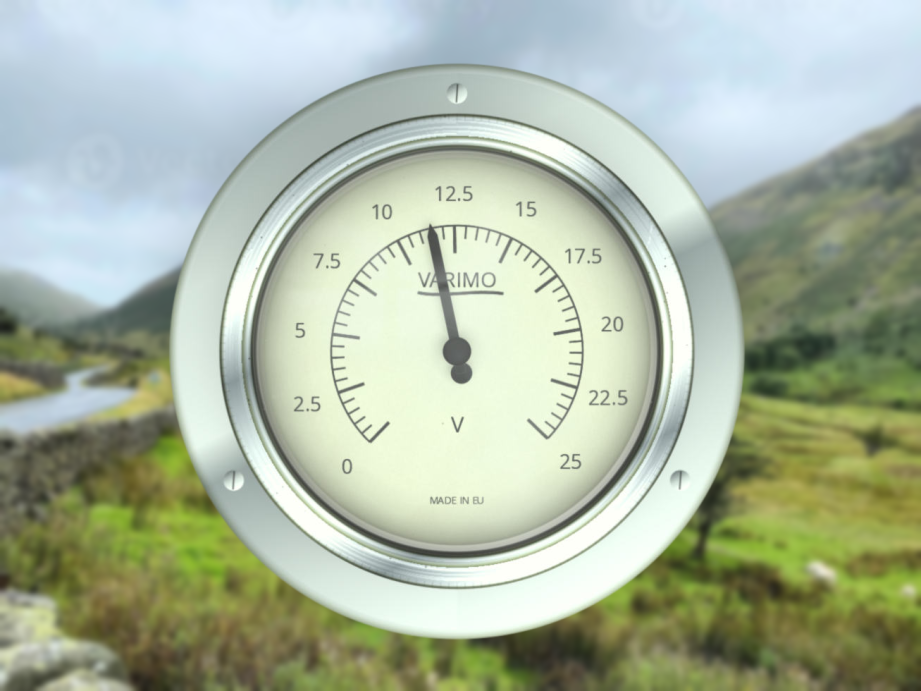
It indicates V 11.5
